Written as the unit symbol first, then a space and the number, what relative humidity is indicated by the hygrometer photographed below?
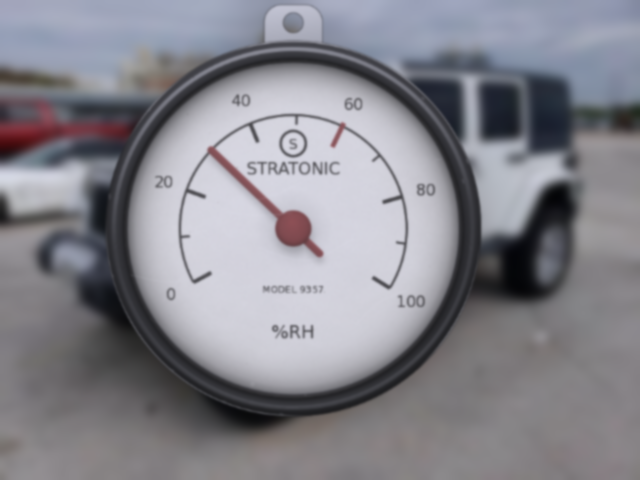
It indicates % 30
